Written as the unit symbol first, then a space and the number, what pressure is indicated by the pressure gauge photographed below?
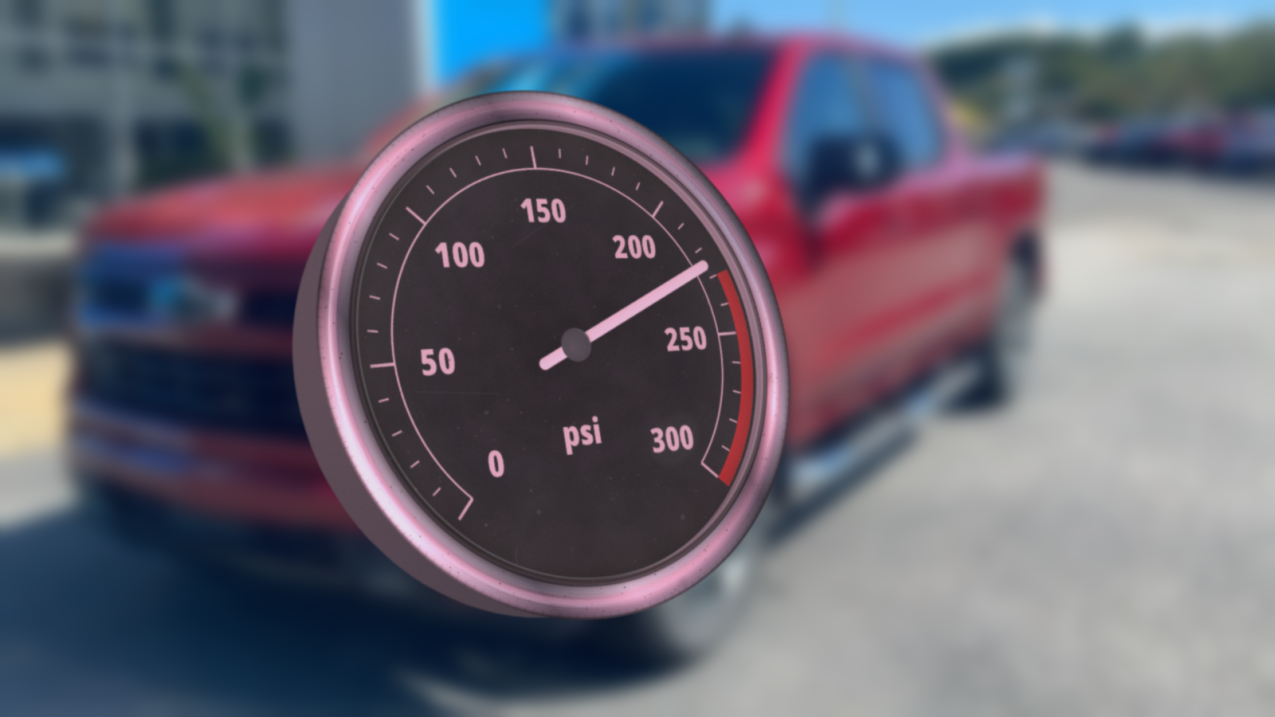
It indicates psi 225
